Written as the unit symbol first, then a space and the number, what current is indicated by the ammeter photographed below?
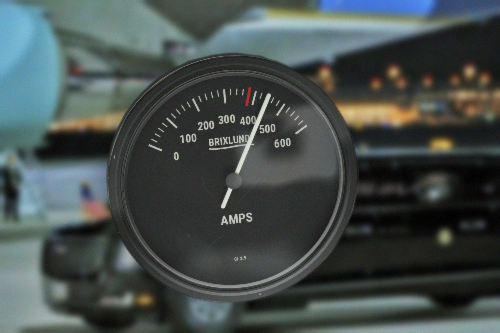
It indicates A 440
